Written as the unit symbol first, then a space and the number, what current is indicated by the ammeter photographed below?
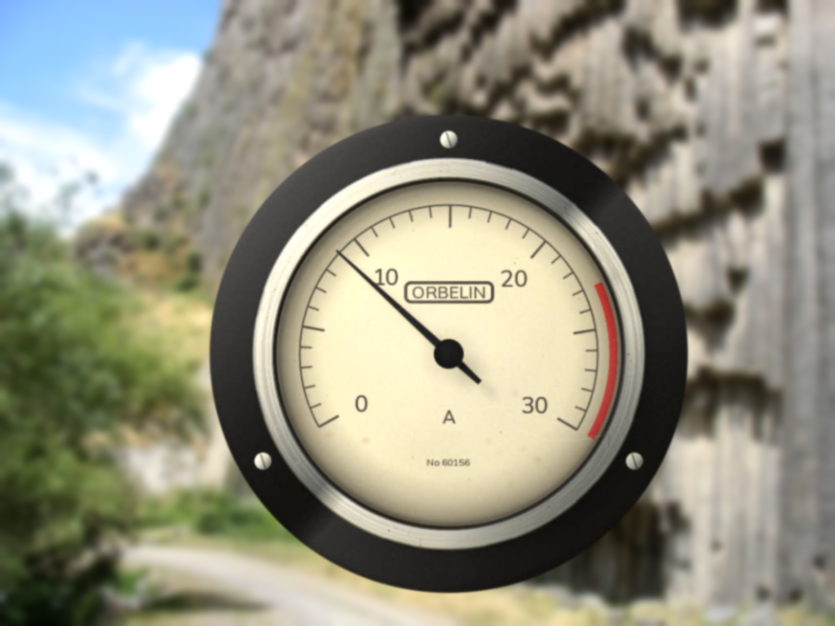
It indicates A 9
